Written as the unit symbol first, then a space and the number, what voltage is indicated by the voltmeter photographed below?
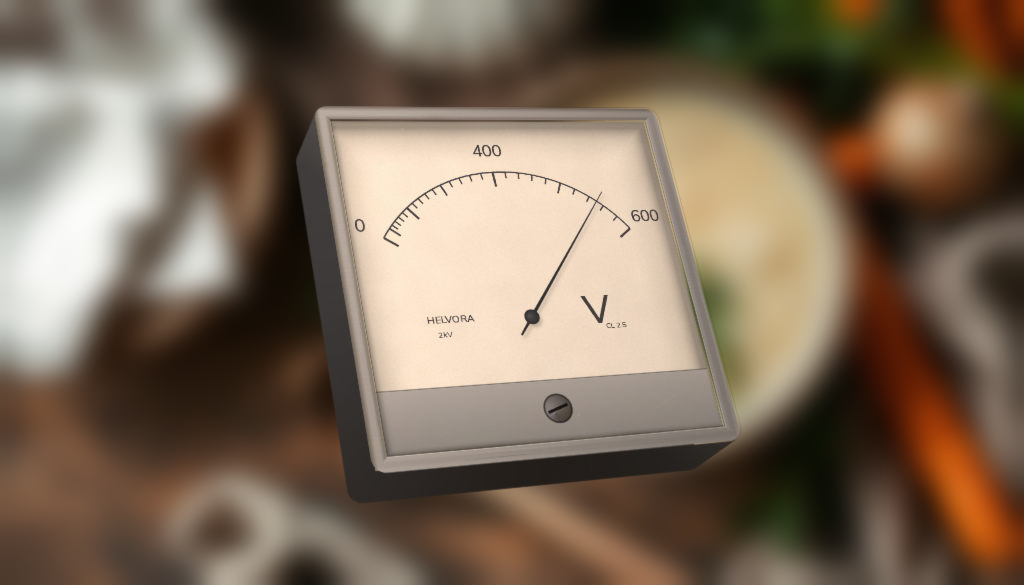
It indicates V 550
